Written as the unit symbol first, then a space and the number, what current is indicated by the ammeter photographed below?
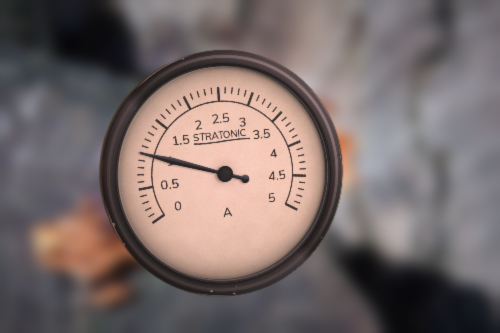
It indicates A 1
